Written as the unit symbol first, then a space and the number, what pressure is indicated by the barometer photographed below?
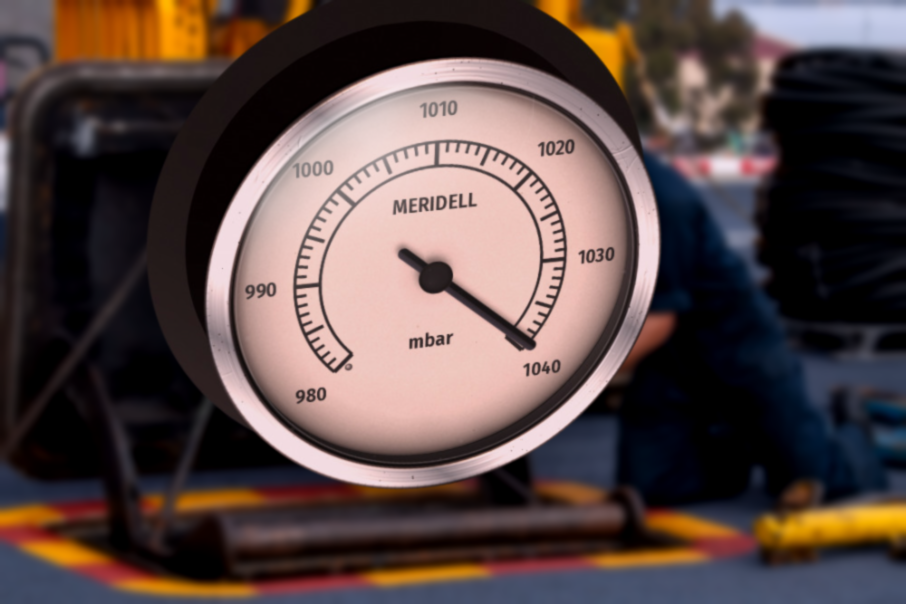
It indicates mbar 1039
